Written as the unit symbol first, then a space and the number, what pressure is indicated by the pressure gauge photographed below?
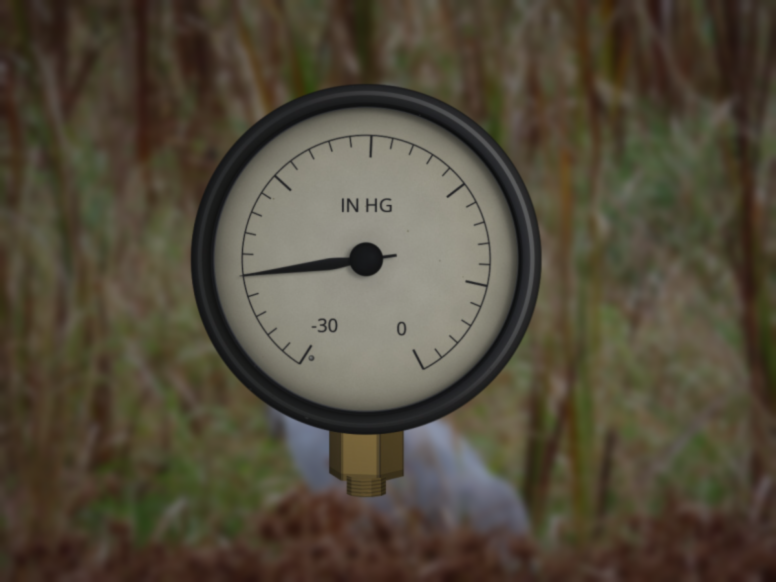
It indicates inHg -25
